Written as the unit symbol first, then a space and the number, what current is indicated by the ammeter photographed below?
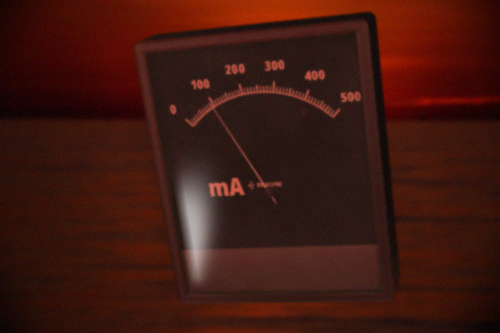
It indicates mA 100
